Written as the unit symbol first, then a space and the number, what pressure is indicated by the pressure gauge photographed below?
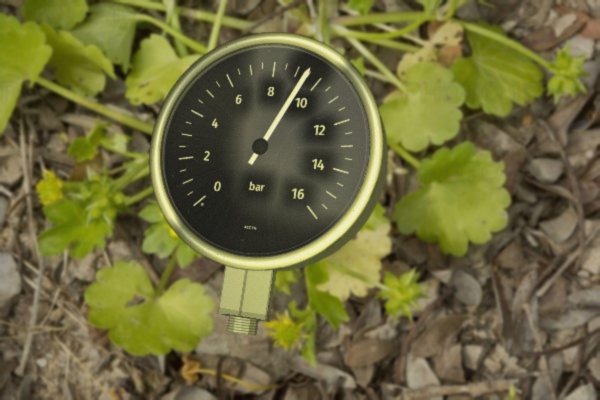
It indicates bar 9.5
